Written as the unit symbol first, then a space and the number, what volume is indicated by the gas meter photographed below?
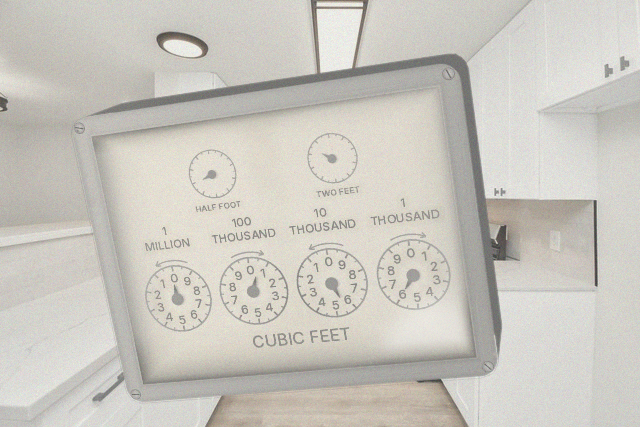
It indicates ft³ 5600
